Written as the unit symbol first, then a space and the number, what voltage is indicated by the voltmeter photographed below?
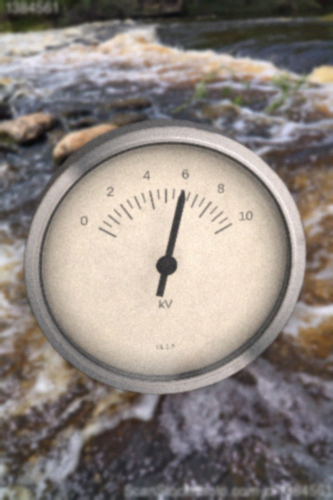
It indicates kV 6
